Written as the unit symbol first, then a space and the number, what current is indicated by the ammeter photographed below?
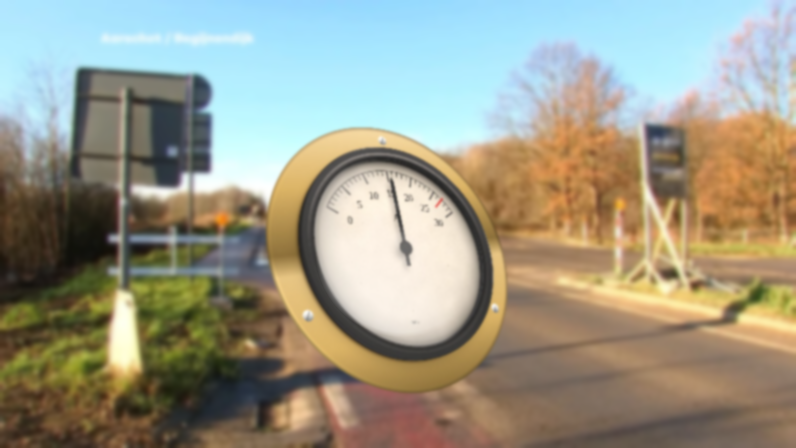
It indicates A 15
